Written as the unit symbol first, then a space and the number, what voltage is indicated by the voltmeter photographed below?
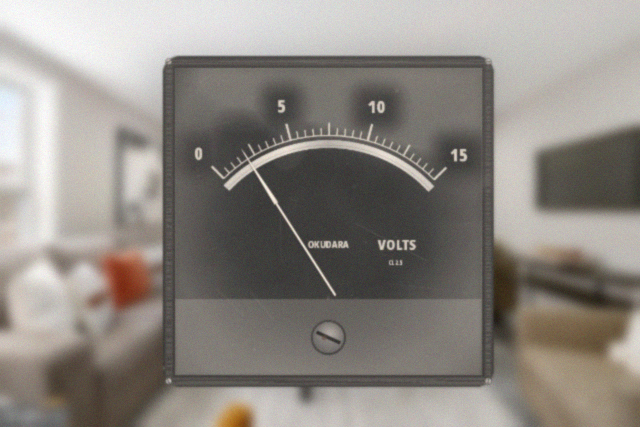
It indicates V 2
